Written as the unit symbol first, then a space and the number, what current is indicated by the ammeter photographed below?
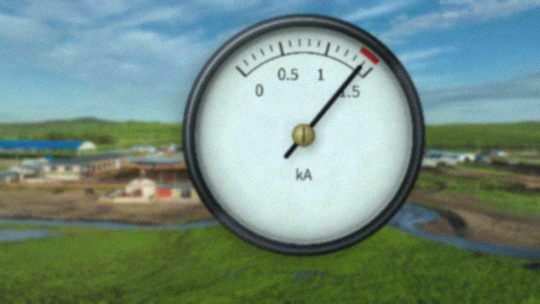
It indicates kA 1.4
